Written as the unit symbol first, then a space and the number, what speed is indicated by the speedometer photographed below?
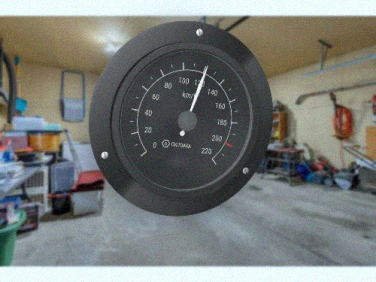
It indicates km/h 120
